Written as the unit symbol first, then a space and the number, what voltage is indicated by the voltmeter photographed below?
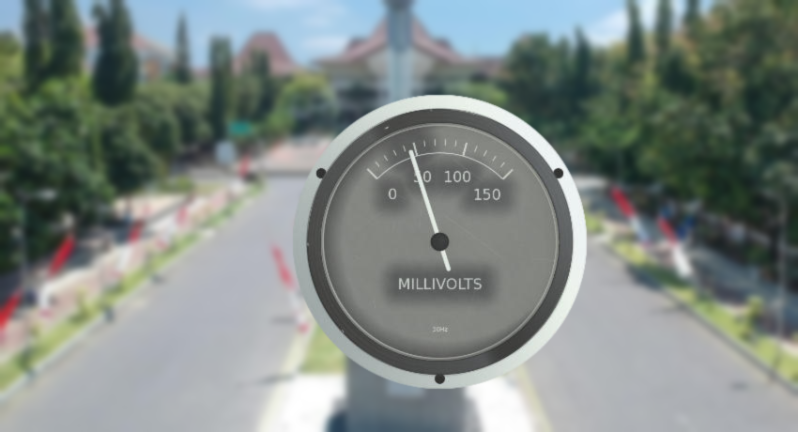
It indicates mV 45
